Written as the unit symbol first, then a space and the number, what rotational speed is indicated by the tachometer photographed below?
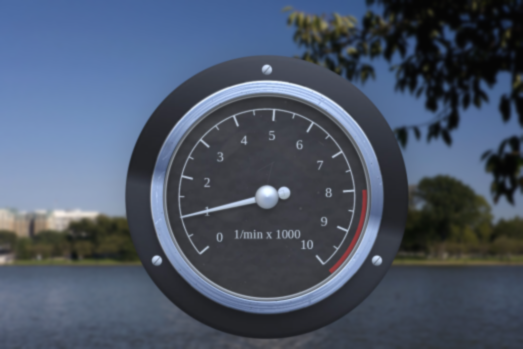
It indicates rpm 1000
